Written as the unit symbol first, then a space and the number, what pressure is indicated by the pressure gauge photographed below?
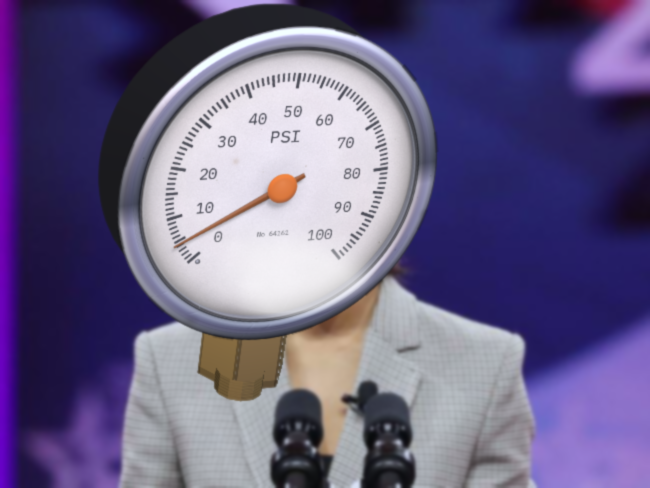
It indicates psi 5
